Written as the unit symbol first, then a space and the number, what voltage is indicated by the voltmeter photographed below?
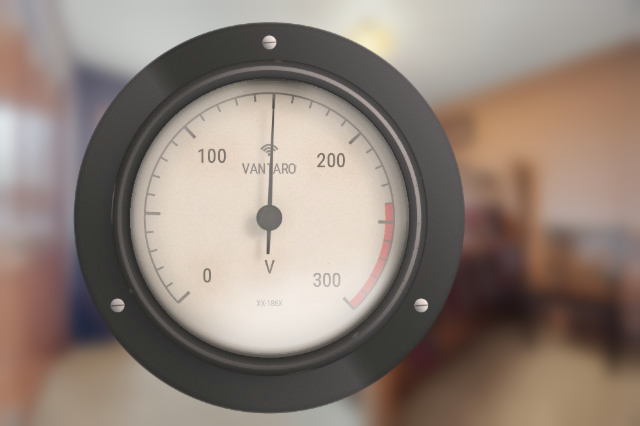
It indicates V 150
